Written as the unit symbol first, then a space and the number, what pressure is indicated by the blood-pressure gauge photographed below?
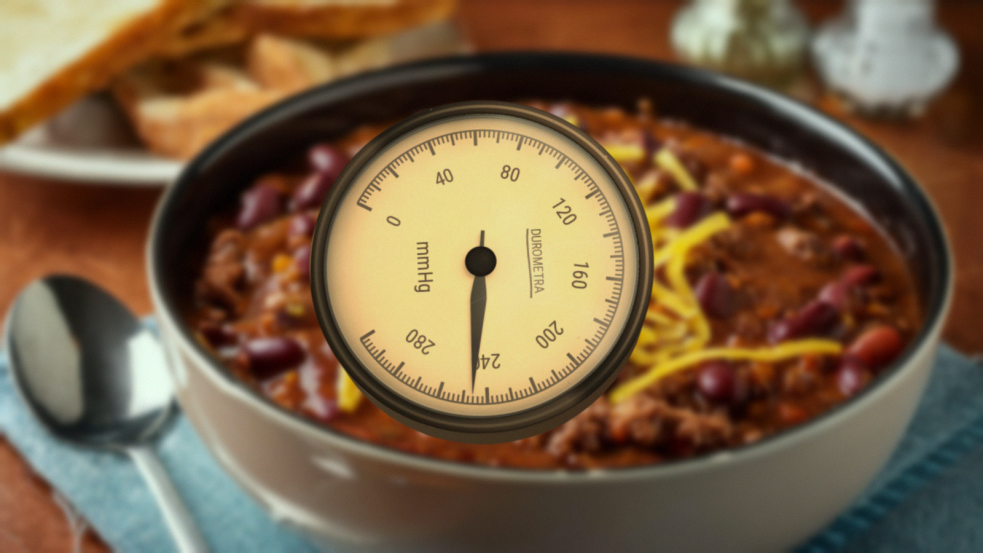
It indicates mmHg 246
